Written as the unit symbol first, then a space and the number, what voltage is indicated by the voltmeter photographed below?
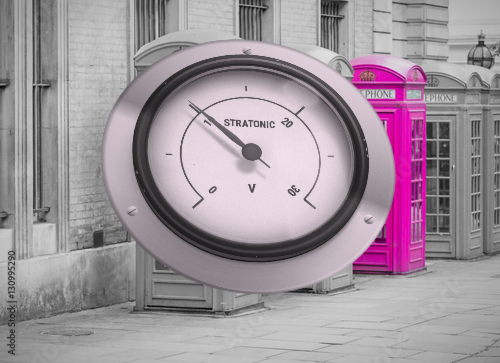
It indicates V 10
